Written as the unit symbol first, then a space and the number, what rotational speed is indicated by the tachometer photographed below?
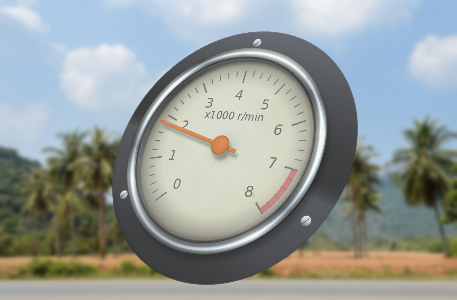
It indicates rpm 1800
